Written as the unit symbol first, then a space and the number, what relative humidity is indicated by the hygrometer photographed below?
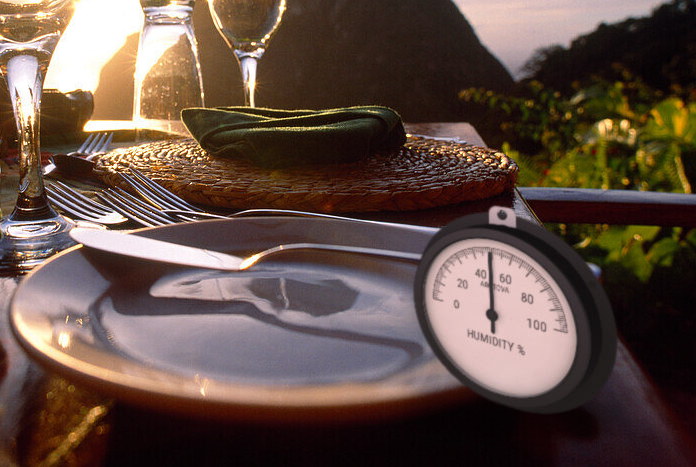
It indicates % 50
